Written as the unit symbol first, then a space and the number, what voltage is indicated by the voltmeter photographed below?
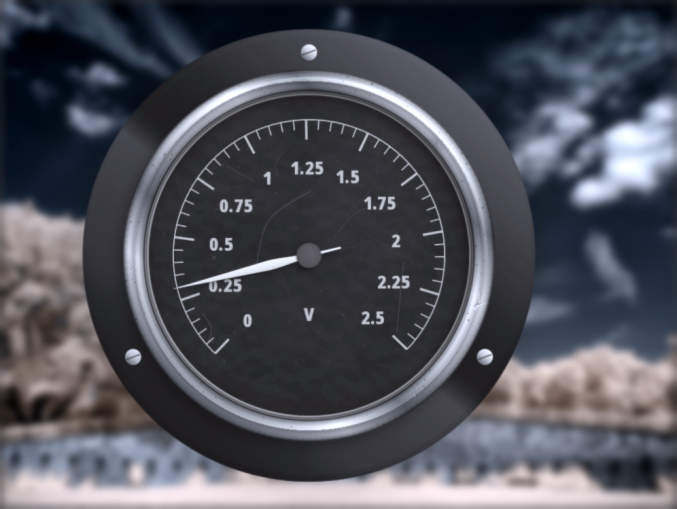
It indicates V 0.3
